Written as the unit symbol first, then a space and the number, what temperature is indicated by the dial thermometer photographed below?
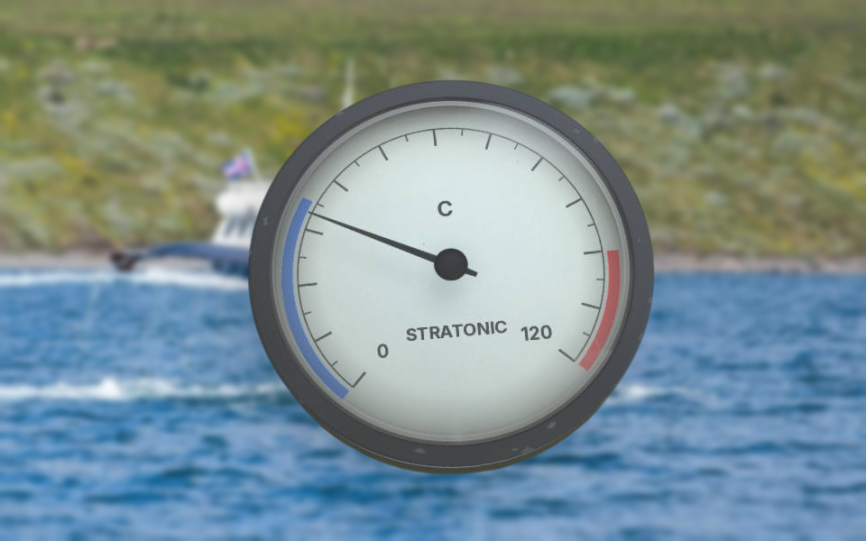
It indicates °C 32.5
